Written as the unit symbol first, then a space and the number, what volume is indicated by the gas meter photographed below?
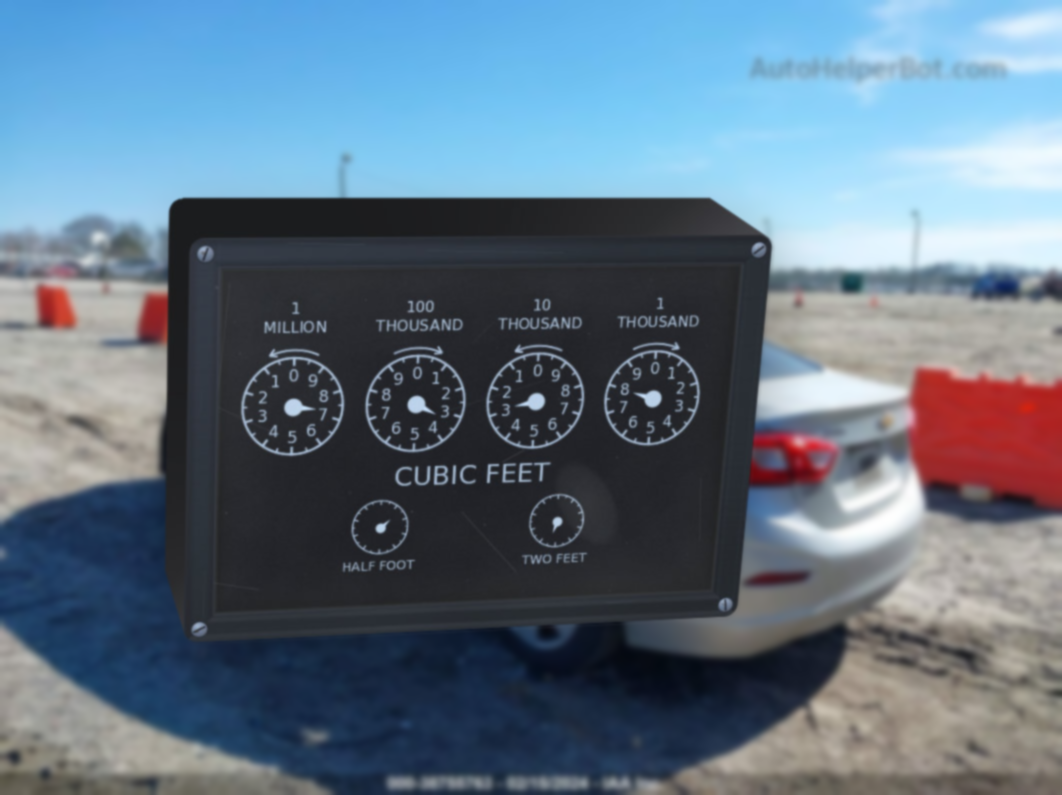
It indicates ft³ 732800
